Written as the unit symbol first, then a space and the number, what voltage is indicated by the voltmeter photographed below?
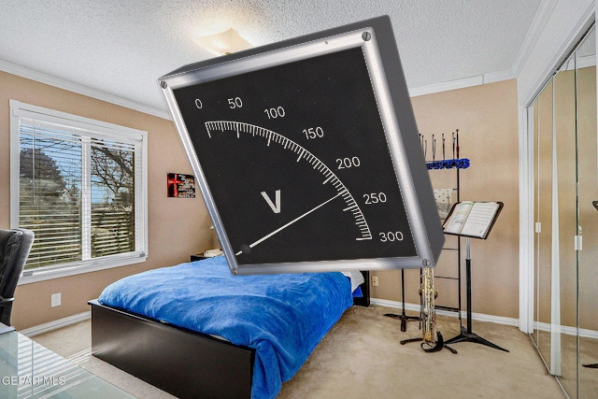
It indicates V 225
